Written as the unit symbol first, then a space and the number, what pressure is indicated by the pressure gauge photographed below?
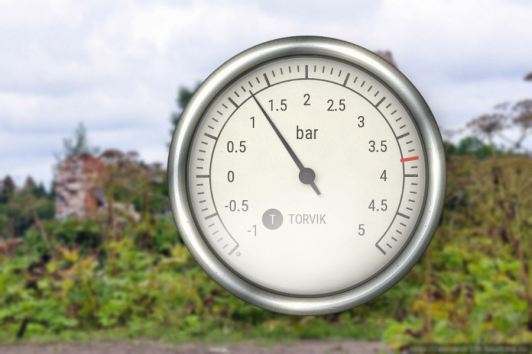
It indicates bar 1.25
